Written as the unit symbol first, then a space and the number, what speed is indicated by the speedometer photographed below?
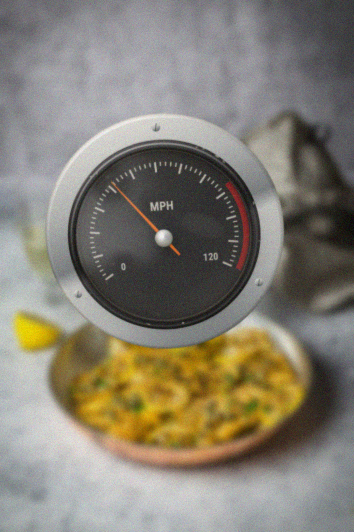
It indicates mph 42
